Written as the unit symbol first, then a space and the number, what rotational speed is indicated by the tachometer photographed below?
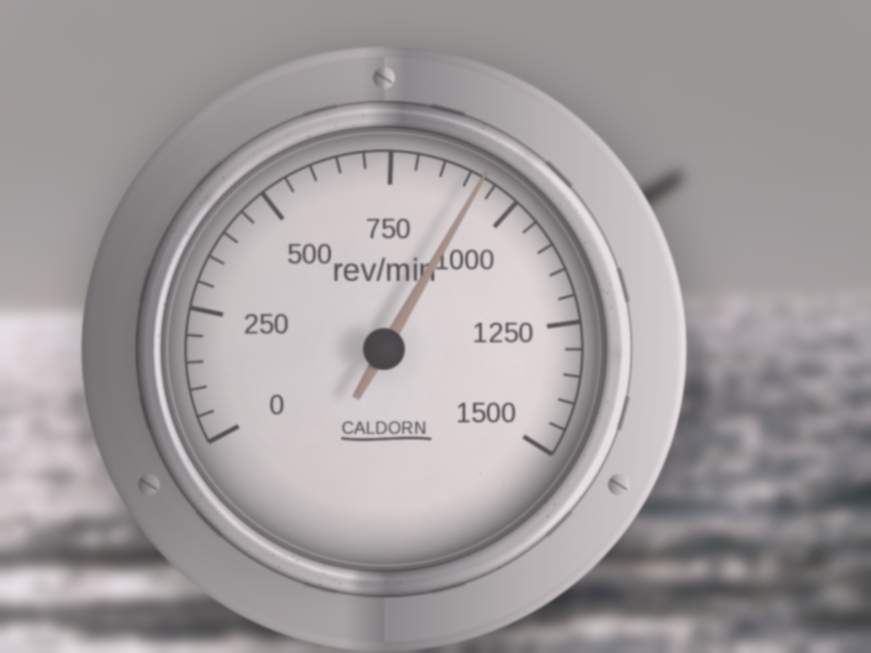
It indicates rpm 925
